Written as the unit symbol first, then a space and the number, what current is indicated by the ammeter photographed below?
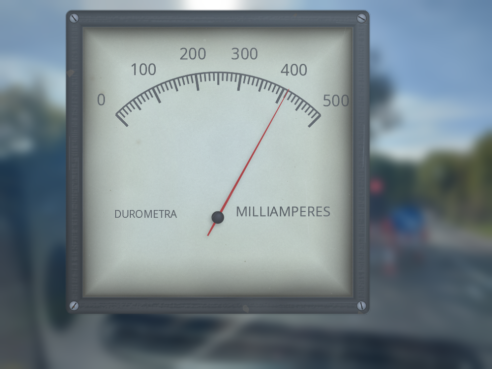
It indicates mA 410
